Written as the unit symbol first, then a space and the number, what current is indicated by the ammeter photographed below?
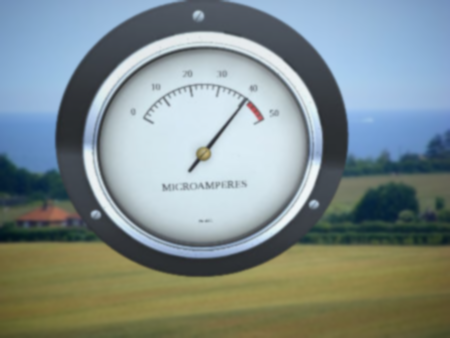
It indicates µA 40
